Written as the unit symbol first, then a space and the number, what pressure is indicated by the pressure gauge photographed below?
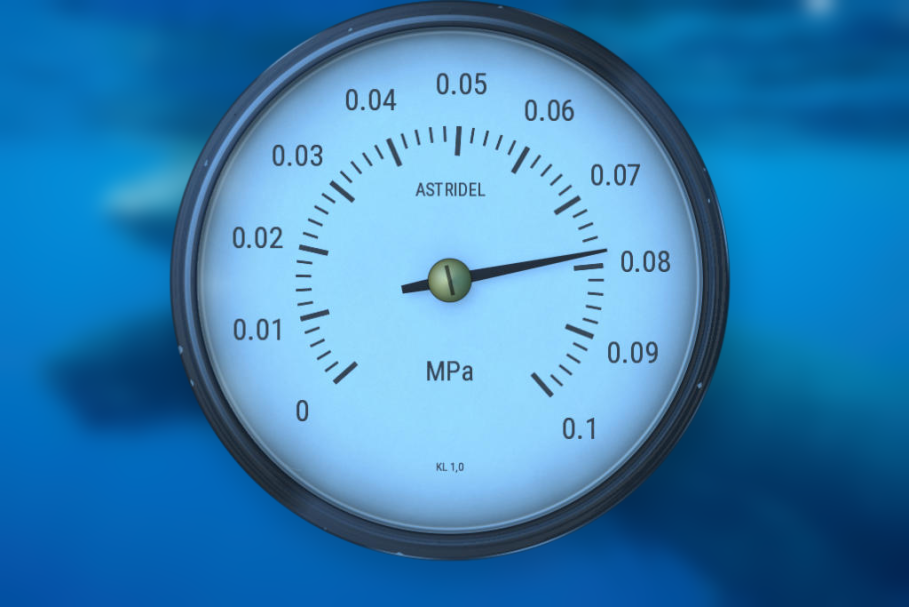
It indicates MPa 0.078
